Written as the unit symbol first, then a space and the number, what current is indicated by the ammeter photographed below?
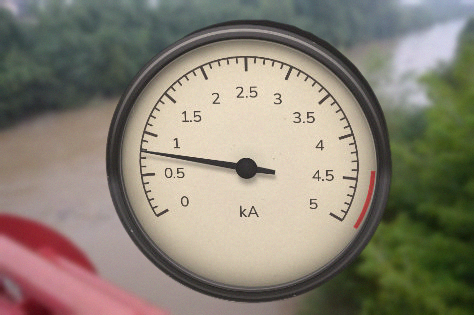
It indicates kA 0.8
